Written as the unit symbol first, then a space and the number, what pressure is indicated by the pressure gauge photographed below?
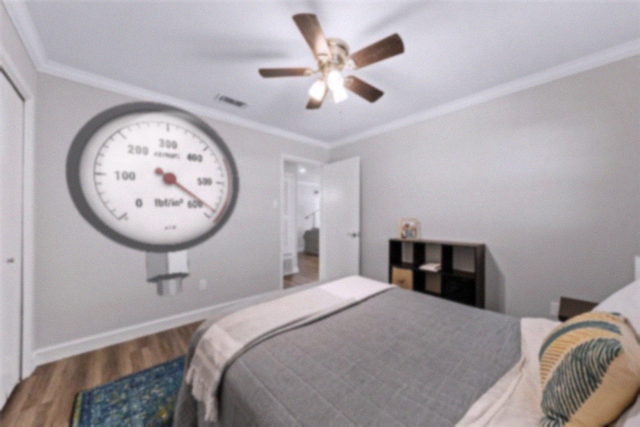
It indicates psi 580
